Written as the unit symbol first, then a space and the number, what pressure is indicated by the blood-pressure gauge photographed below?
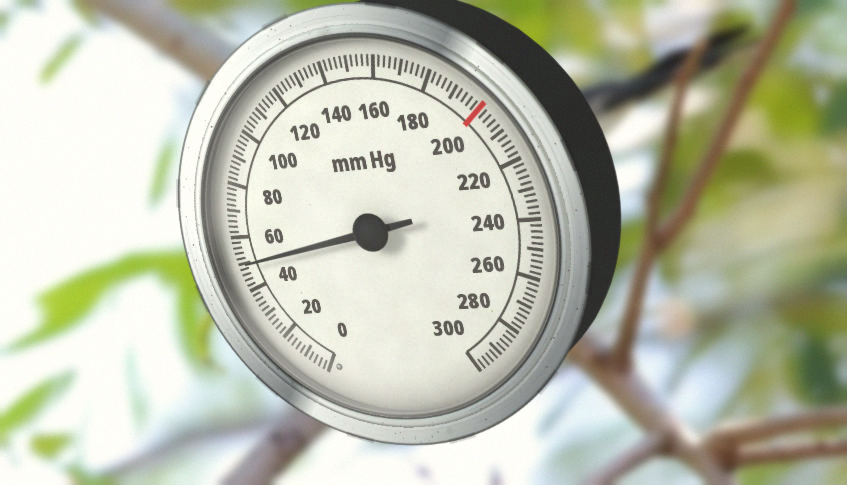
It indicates mmHg 50
